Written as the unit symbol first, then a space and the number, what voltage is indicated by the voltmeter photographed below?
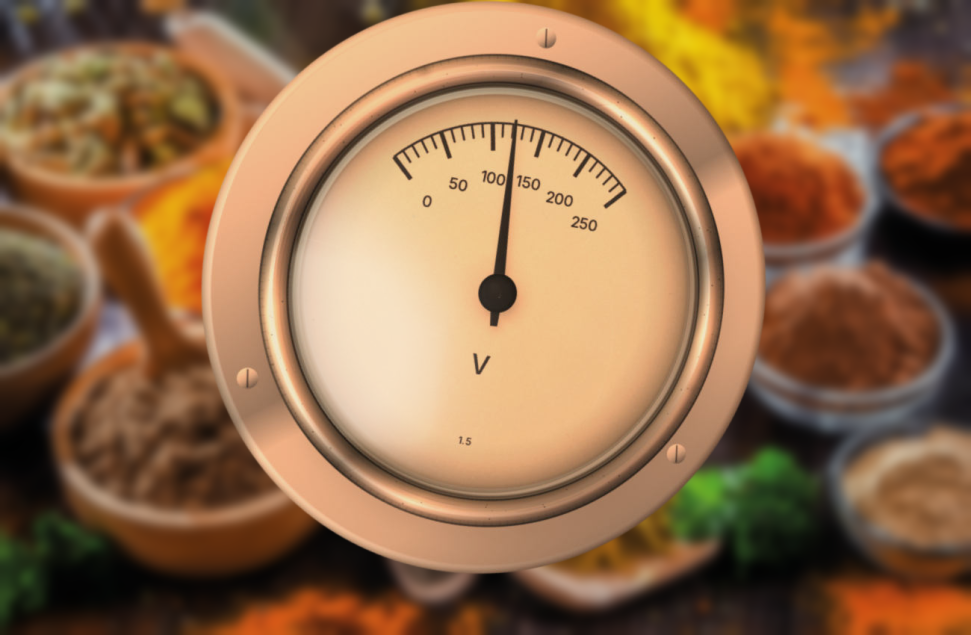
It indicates V 120
